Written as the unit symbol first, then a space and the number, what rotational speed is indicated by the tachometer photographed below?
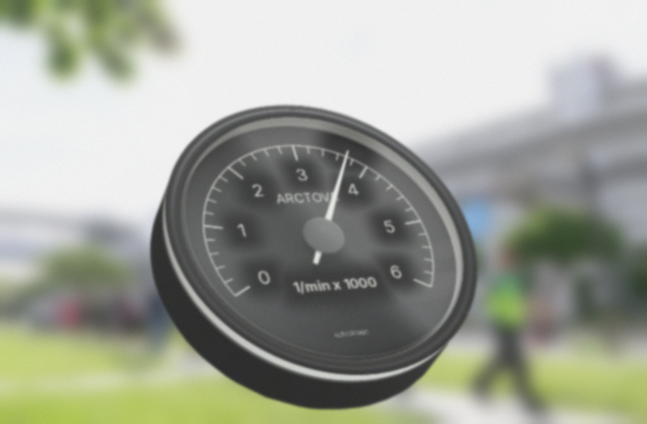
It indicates rpm 3700
